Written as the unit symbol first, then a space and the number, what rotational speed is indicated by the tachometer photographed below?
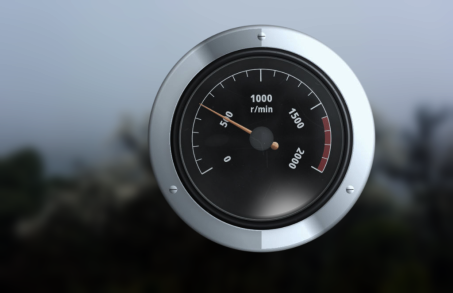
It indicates rpm 500
